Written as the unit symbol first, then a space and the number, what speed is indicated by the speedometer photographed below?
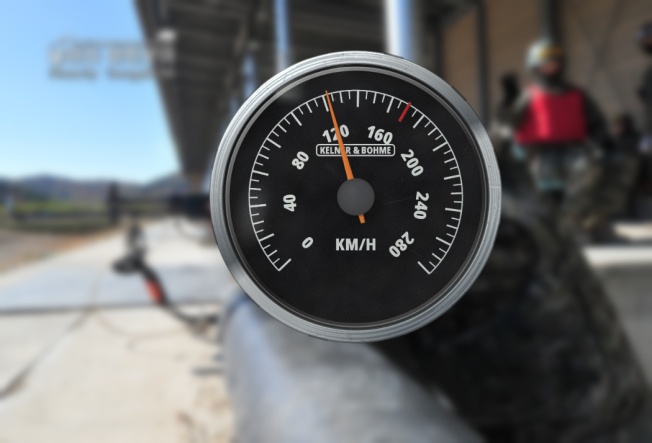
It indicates km/h 122.5
